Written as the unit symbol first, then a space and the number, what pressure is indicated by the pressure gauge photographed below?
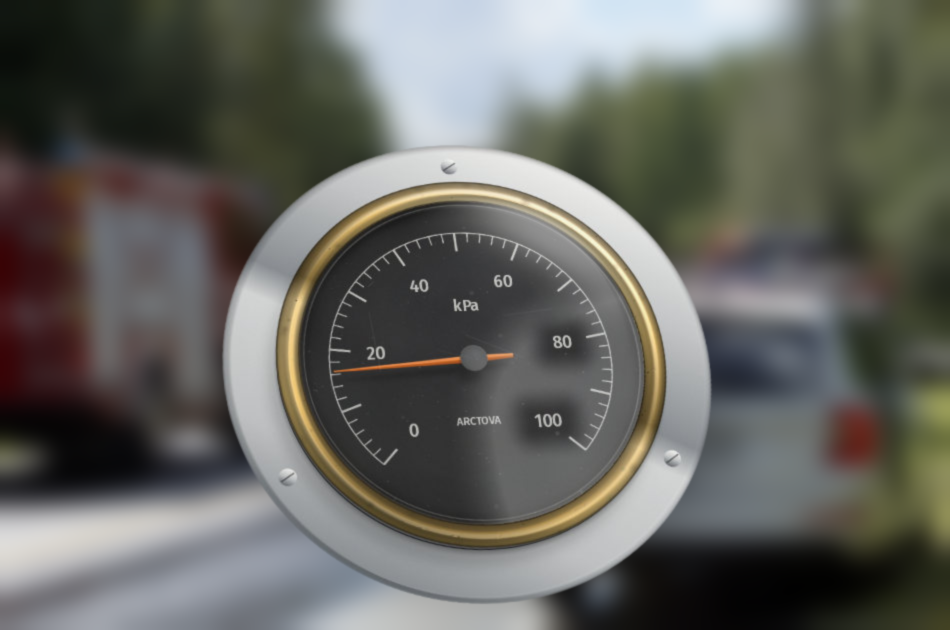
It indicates kPa 16
